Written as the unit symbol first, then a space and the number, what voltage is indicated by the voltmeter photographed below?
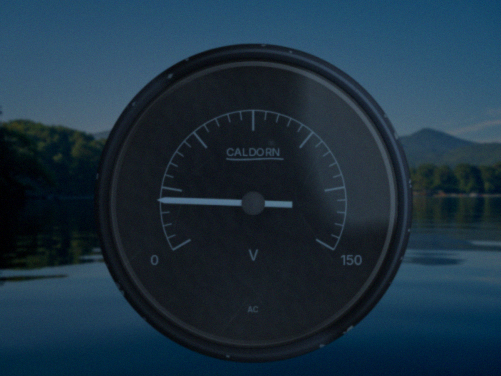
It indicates V 20
